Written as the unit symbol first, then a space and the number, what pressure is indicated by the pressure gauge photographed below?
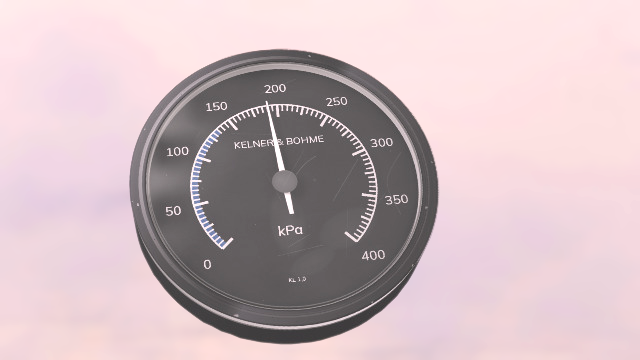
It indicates kPa 190
